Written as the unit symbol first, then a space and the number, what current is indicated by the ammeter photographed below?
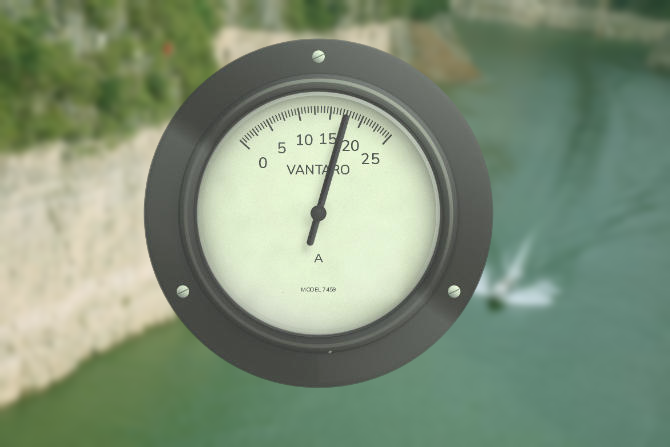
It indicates A 17.5
